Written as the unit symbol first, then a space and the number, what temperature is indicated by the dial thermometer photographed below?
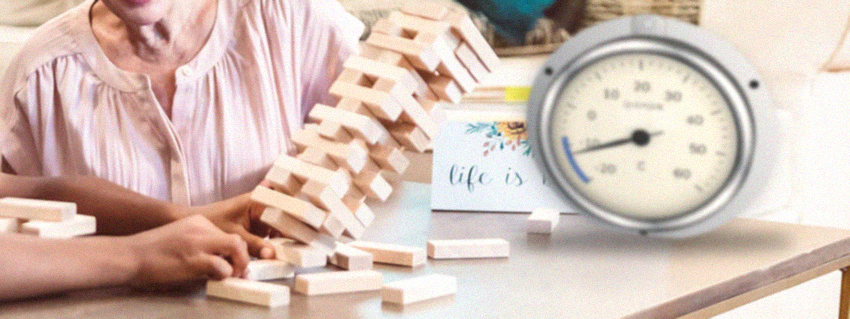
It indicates °C -12
